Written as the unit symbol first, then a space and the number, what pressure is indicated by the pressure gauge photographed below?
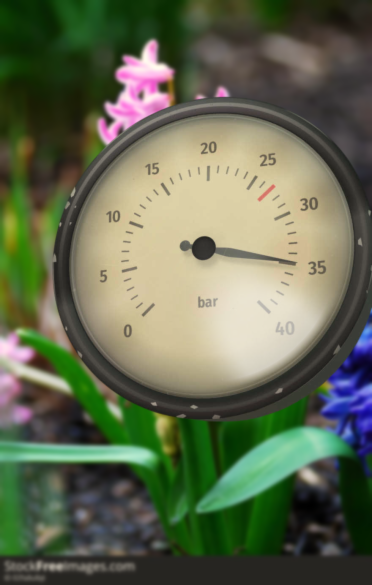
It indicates bar 35
